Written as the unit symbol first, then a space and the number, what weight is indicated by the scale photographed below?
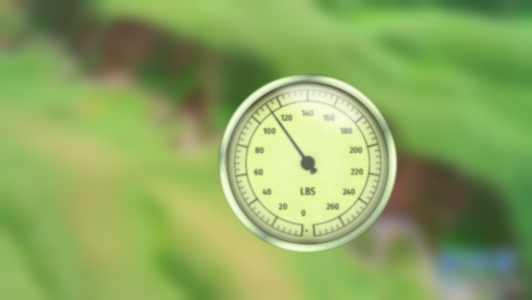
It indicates lb 112
